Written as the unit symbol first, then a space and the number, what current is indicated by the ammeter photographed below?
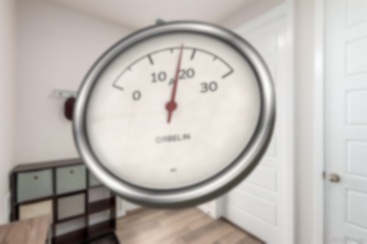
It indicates A 17.5
